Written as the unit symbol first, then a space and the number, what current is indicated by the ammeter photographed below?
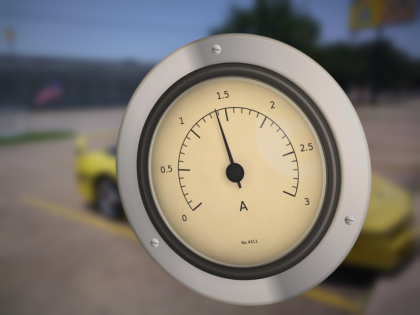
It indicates A 1.4
